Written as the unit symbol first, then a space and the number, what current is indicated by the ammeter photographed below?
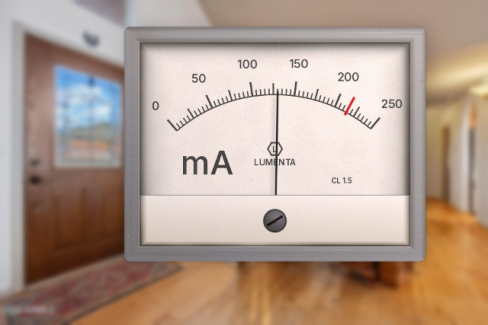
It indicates mA 130
